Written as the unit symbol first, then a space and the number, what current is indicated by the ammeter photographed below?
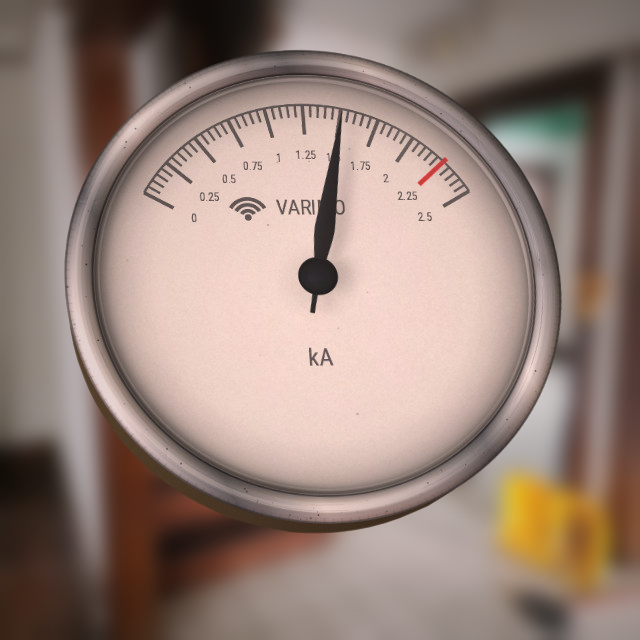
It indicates kA 1.5
